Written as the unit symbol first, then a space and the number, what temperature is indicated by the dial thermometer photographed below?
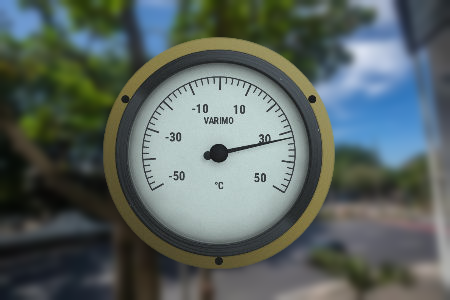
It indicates °C 32
